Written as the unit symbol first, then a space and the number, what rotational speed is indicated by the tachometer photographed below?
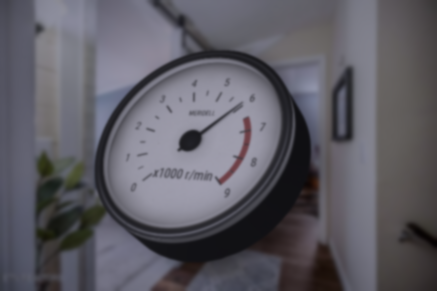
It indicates rpm 6000
